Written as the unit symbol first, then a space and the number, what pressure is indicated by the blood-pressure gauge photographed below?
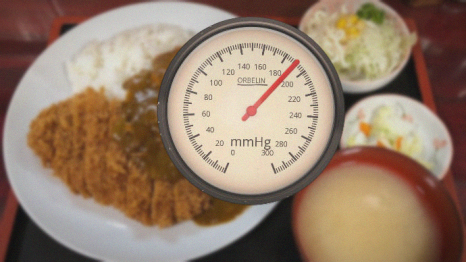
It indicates mmHg 190
